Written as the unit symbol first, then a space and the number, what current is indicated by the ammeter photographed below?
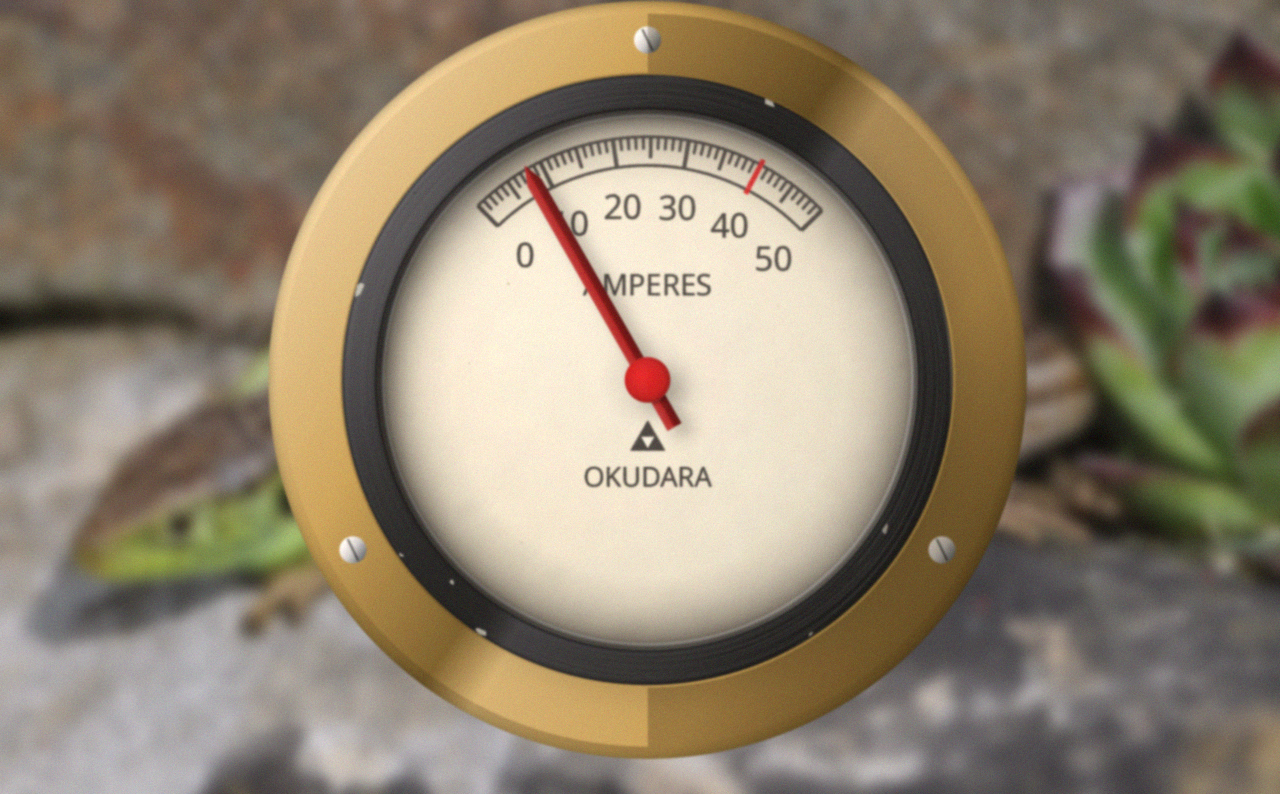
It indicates A 8
